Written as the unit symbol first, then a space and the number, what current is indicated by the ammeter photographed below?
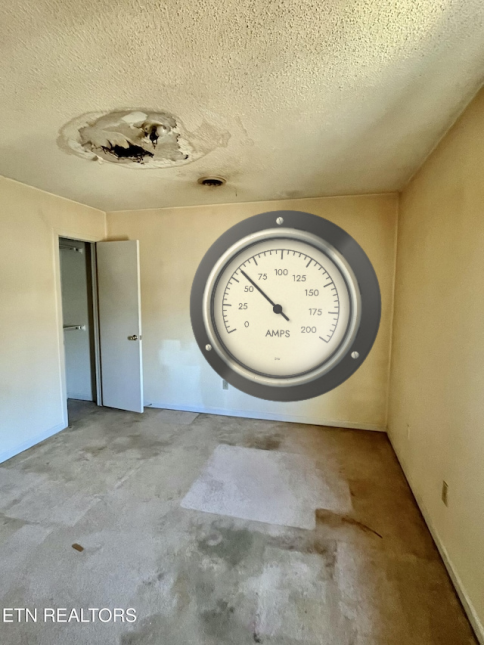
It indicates A 60
